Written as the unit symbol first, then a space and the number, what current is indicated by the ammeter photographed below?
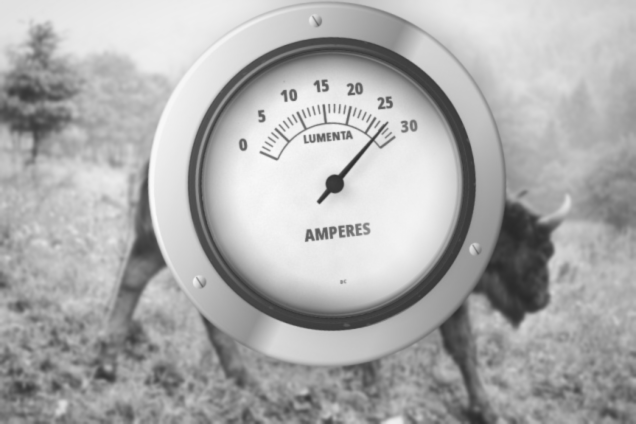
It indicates A 27
